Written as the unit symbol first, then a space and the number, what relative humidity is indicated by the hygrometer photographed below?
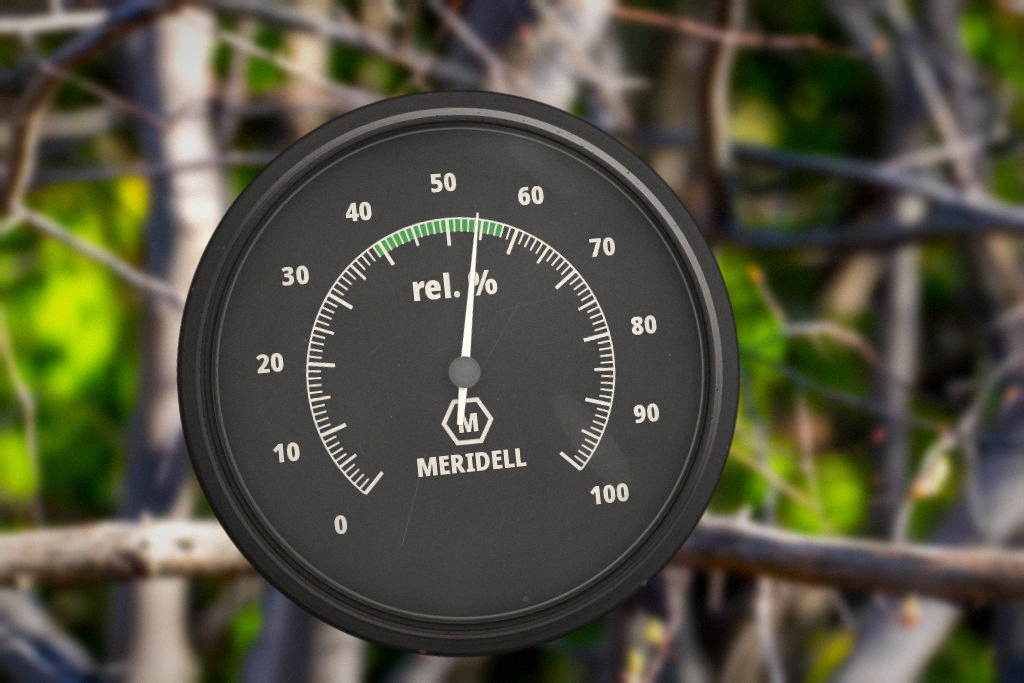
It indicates % 54
